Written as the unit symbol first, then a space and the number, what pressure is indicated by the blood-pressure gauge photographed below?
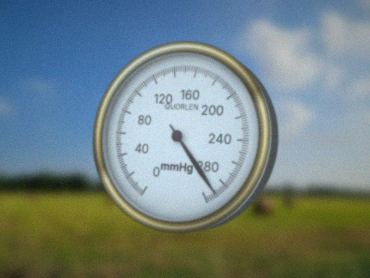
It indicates mmHg 290
